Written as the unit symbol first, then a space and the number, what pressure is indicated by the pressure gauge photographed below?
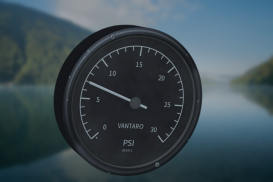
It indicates psi 7
